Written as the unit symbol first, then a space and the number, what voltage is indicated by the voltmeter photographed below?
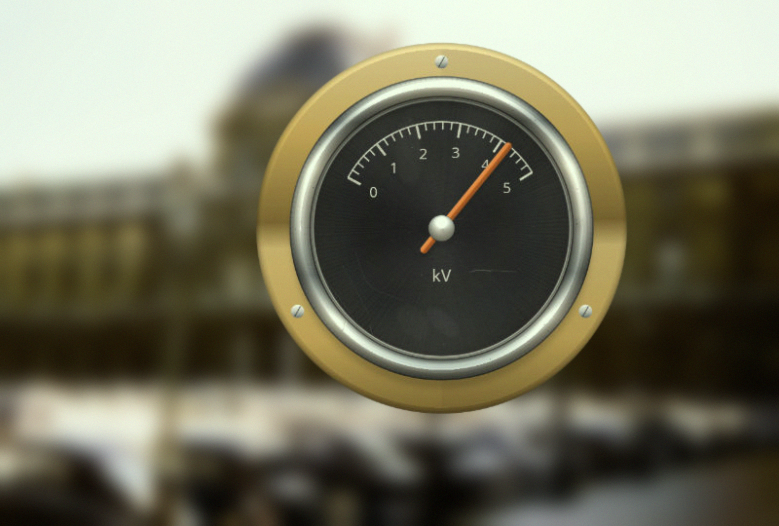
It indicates kV 4.2
